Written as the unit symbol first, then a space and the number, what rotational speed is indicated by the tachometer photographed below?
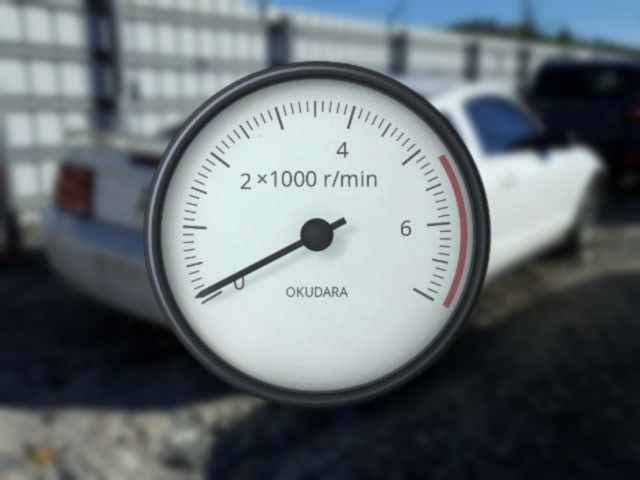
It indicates rpm 100
